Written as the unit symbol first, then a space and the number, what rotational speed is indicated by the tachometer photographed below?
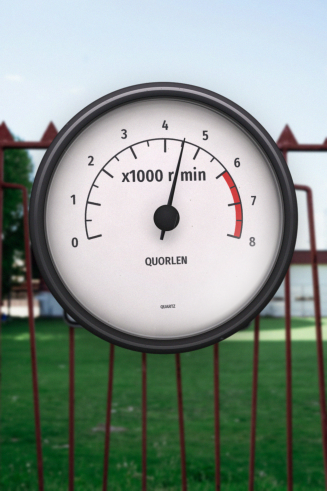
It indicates rpm 4500
